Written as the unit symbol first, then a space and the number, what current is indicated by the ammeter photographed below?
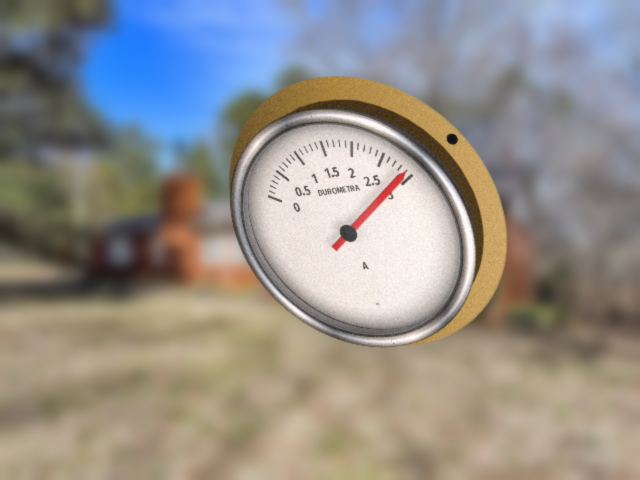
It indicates A 2.9
